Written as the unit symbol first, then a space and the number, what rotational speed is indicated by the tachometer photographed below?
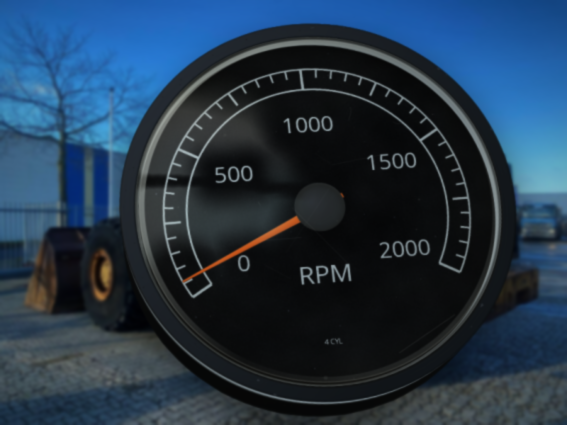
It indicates rpm 50
